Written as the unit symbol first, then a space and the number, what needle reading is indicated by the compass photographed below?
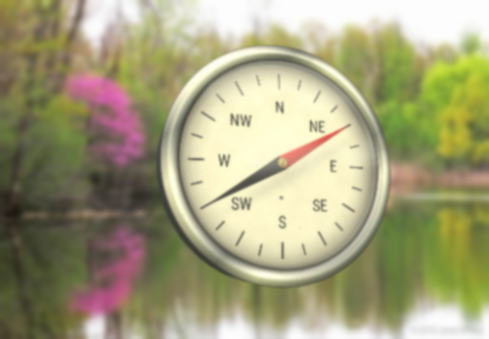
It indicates ° 60
